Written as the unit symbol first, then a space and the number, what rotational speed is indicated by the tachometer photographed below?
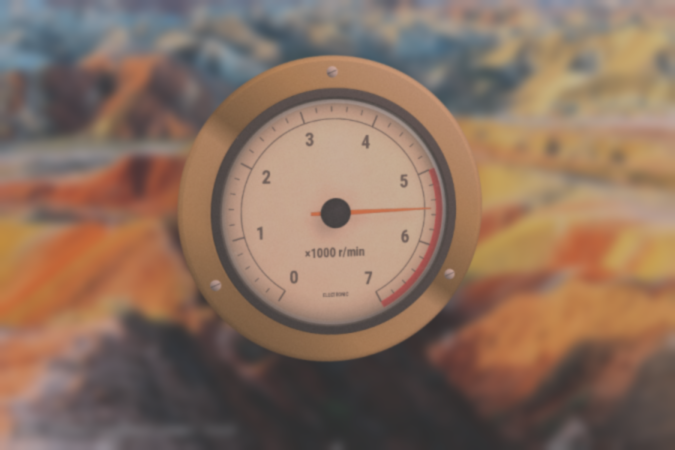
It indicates rpm 5500
